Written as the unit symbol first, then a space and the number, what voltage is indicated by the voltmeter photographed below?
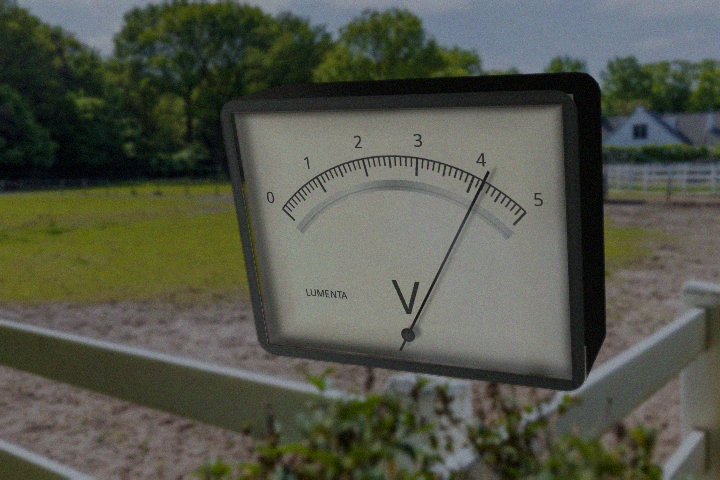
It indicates V 4.2
